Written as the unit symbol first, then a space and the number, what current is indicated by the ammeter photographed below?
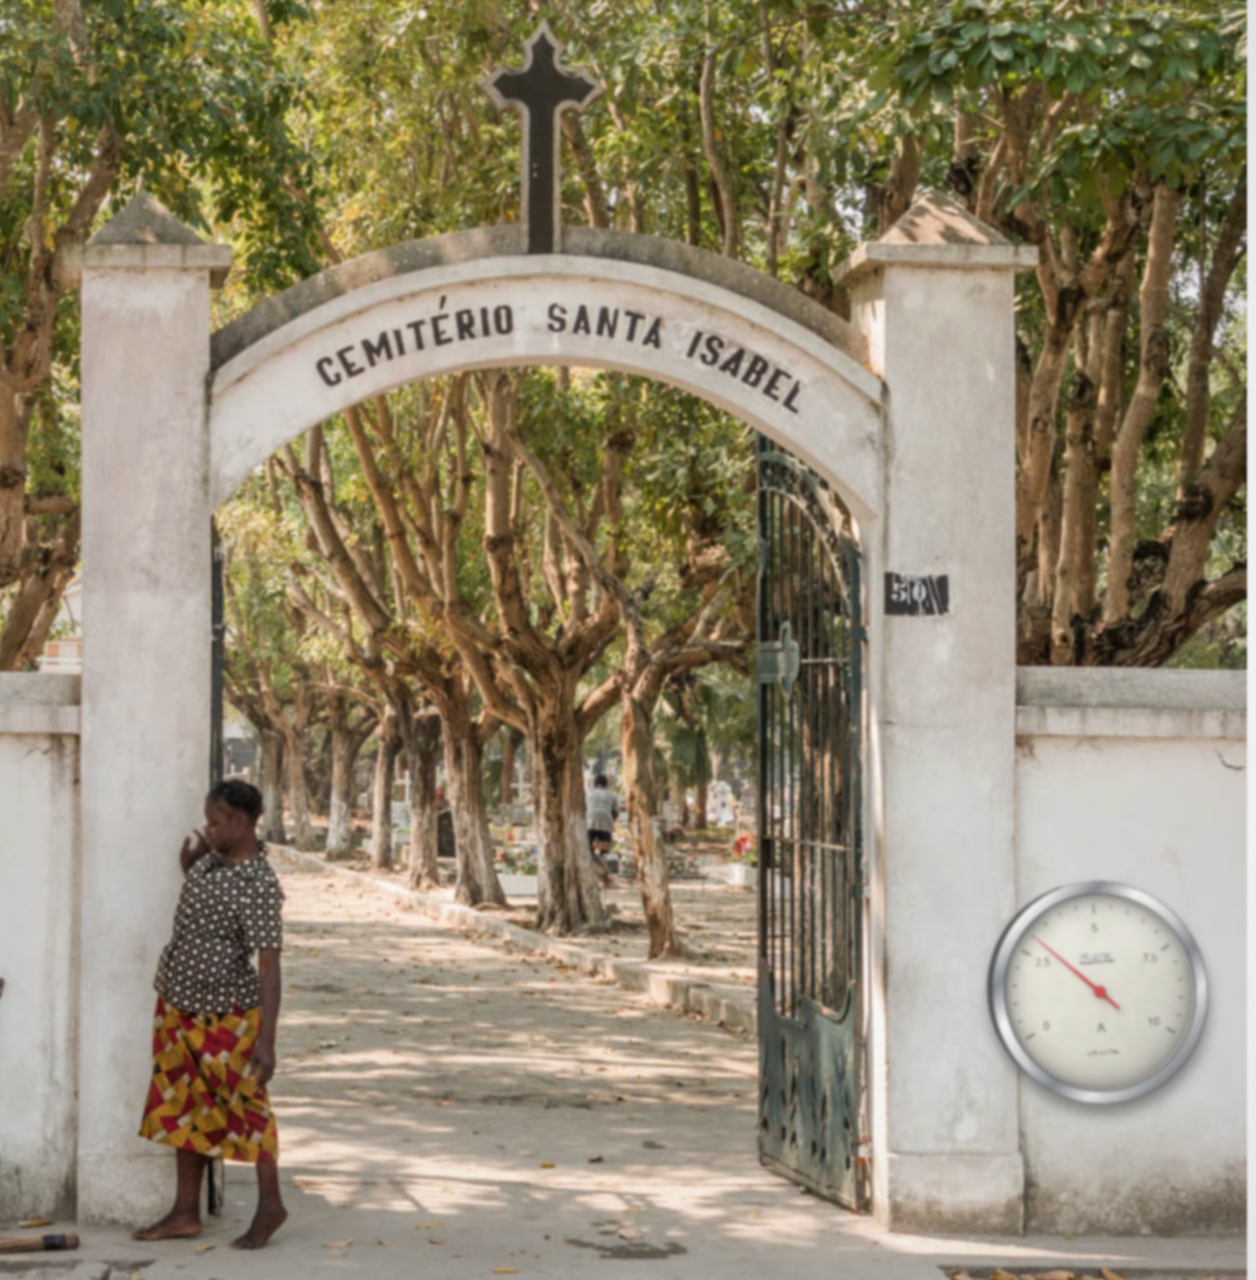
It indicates A 3
